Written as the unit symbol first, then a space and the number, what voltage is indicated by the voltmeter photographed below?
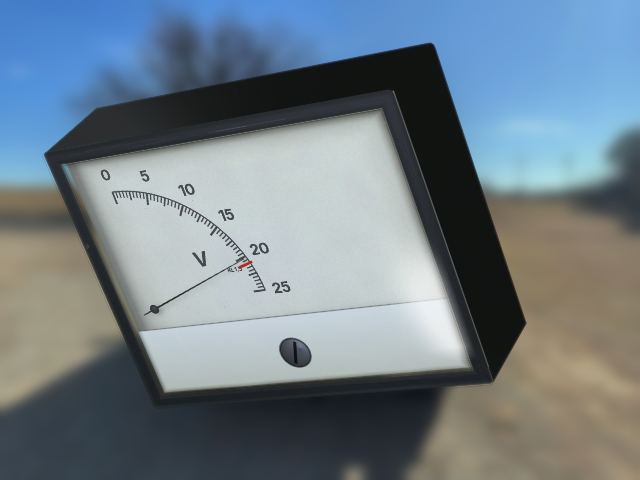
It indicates V 20
